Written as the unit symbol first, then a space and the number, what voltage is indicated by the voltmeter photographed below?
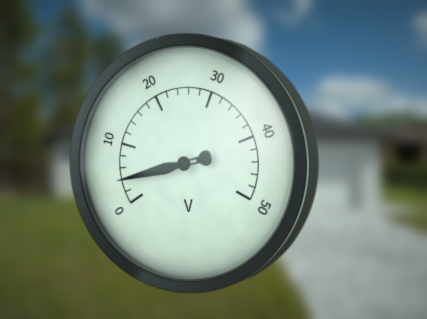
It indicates V 4
